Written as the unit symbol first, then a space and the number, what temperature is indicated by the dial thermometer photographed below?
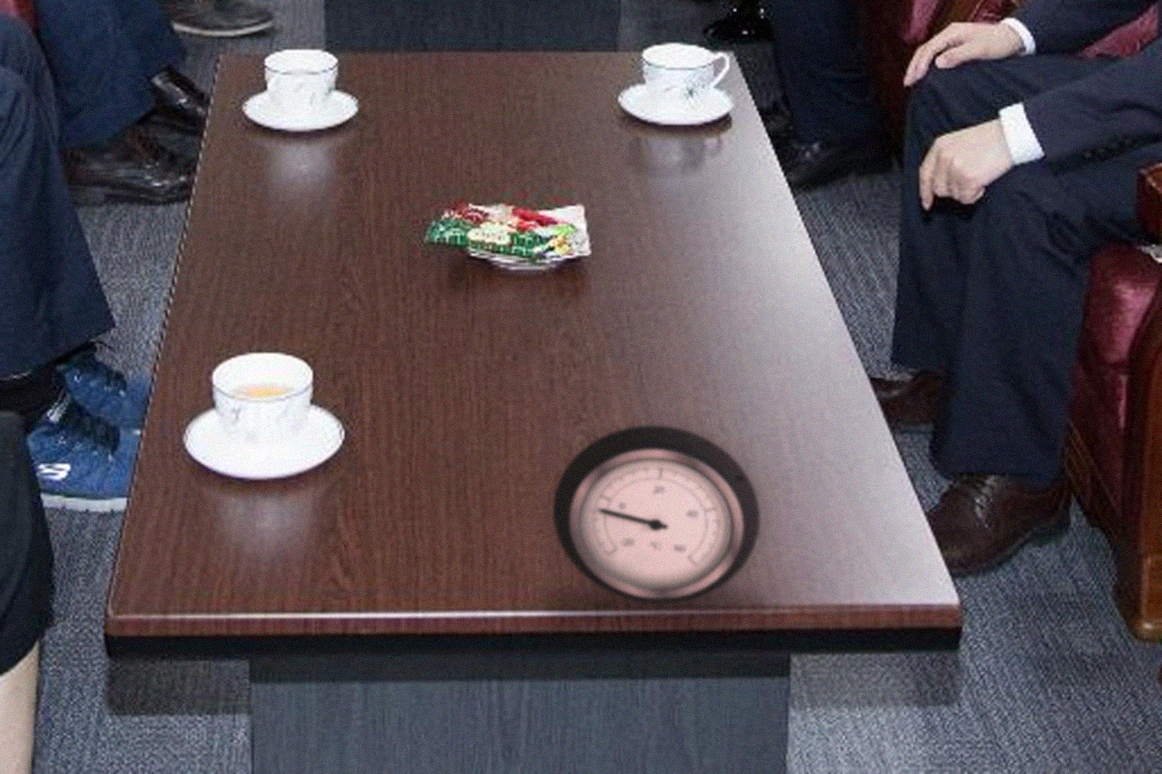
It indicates °C -4
